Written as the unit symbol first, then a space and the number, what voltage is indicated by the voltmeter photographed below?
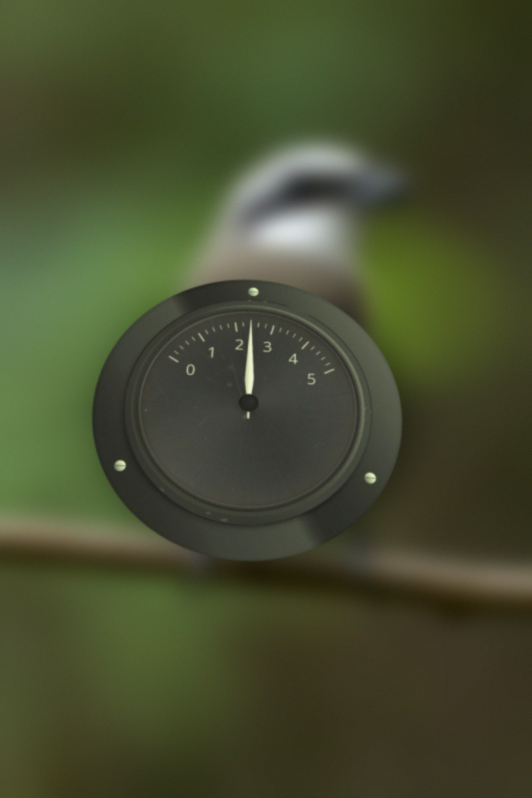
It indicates V 2.4
